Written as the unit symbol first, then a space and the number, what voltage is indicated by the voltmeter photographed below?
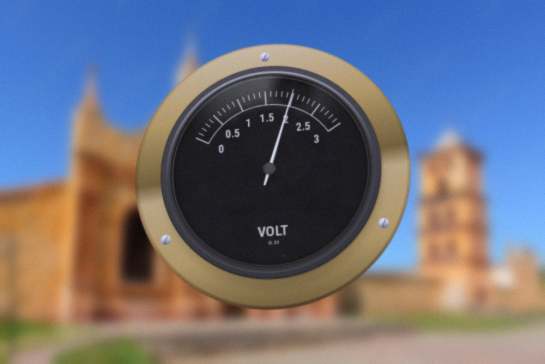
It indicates V 2
